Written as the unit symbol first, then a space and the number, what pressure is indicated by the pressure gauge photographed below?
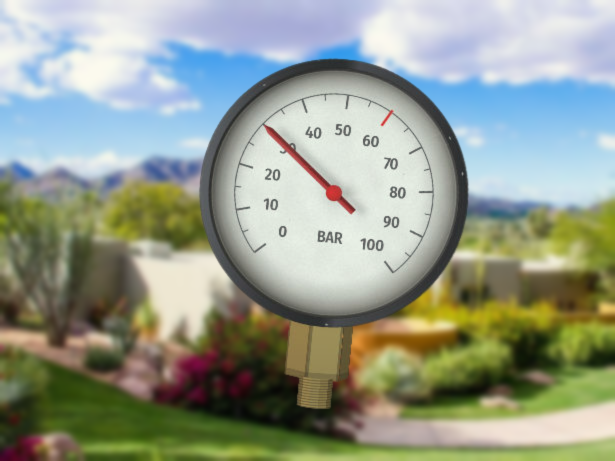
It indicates bar 30
